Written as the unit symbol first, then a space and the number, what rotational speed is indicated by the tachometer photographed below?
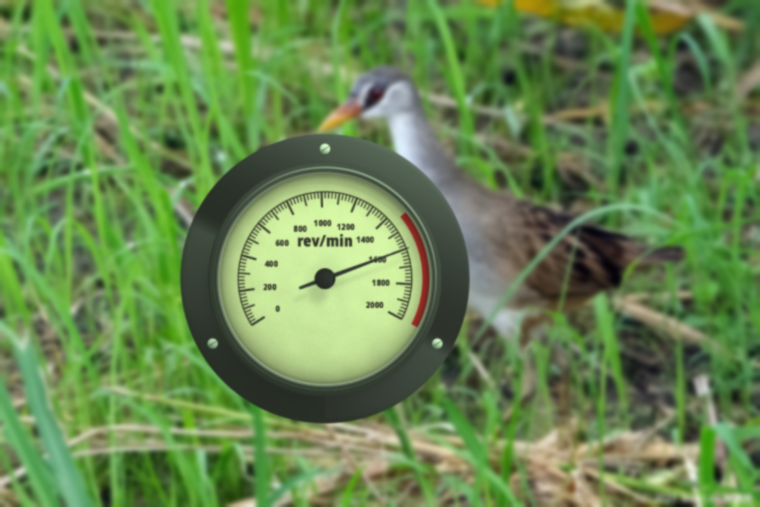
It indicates rpm 1600
